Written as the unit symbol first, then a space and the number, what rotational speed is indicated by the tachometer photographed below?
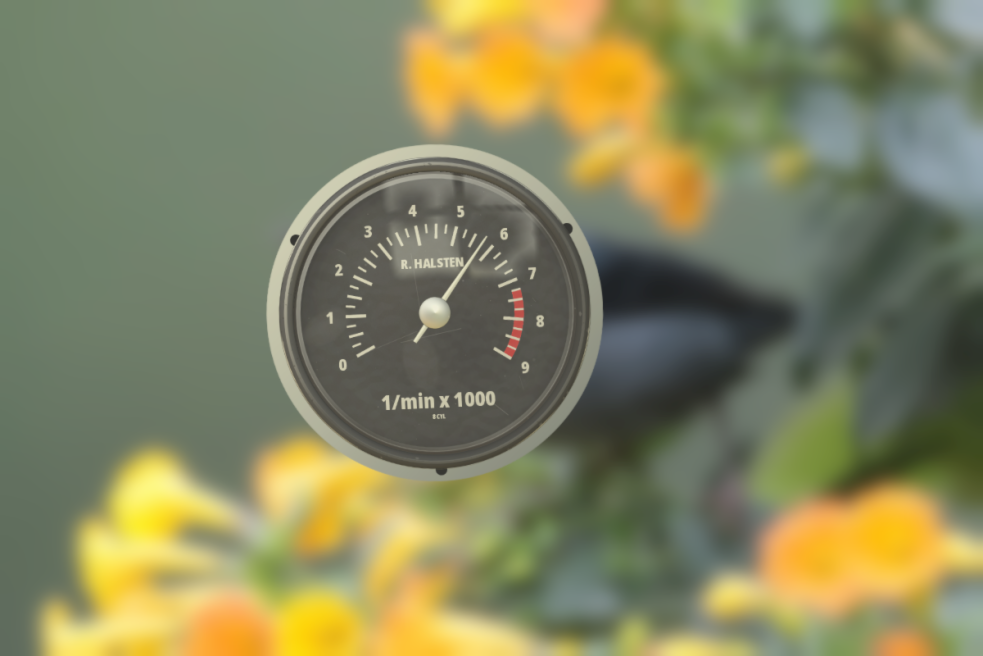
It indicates rpm 5750
